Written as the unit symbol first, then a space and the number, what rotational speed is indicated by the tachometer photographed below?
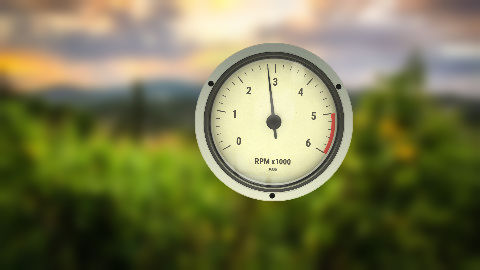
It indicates rpm 2800
